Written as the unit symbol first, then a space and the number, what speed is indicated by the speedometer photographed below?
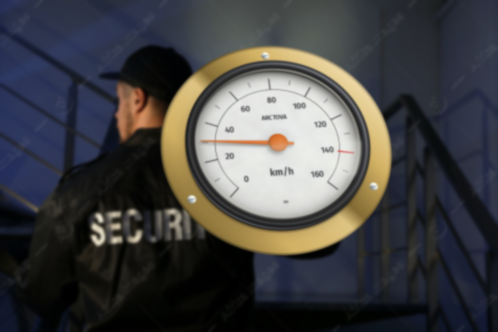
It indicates km/h 30
